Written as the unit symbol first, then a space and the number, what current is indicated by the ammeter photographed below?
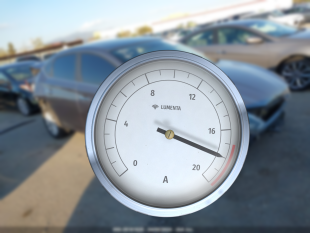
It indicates A 18
